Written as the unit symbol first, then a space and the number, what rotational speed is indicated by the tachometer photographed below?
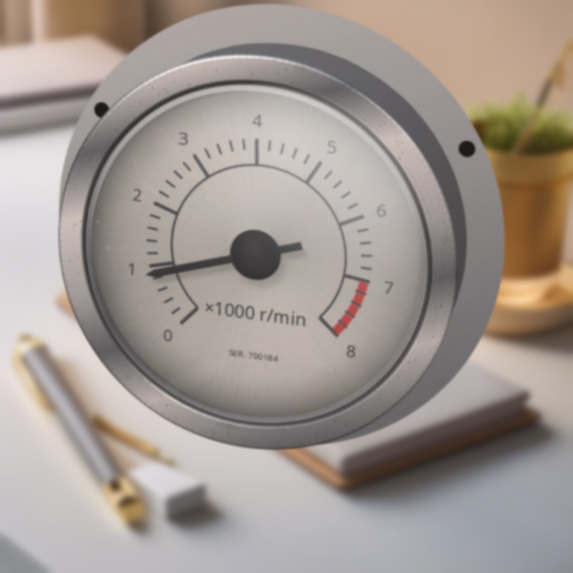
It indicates rpm 900
